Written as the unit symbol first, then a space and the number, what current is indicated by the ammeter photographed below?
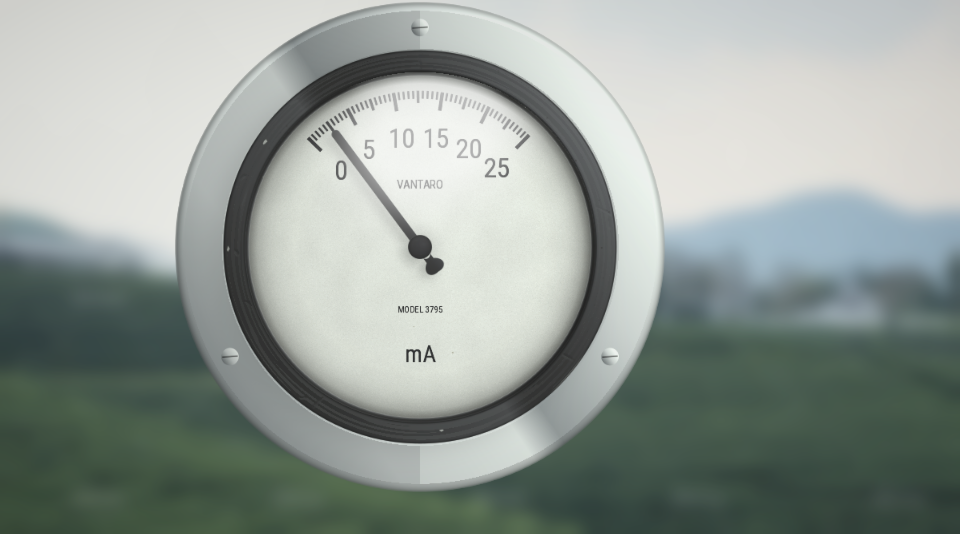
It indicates mA 2.5
